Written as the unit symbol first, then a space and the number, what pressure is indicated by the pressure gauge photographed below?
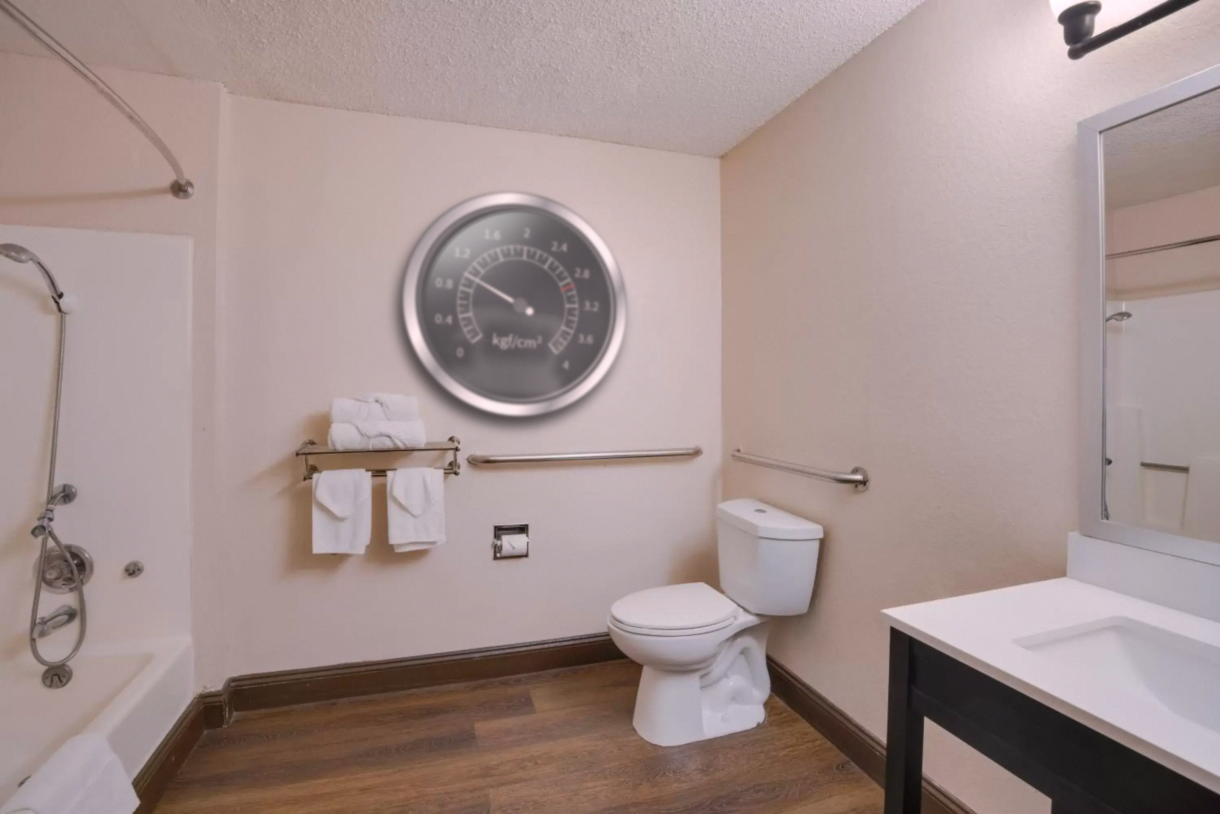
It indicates kg/cm² 1
